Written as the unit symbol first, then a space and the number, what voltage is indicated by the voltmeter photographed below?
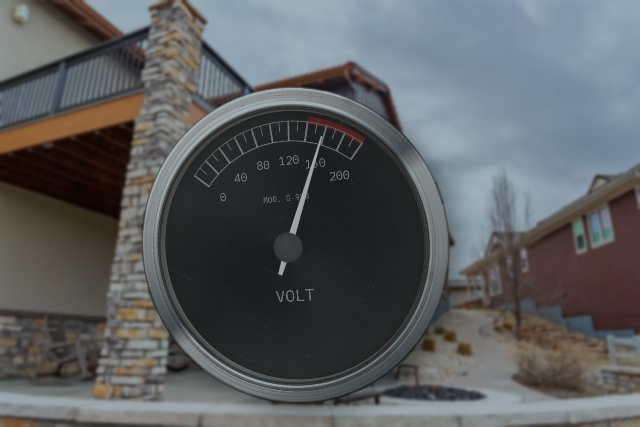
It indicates V 160
